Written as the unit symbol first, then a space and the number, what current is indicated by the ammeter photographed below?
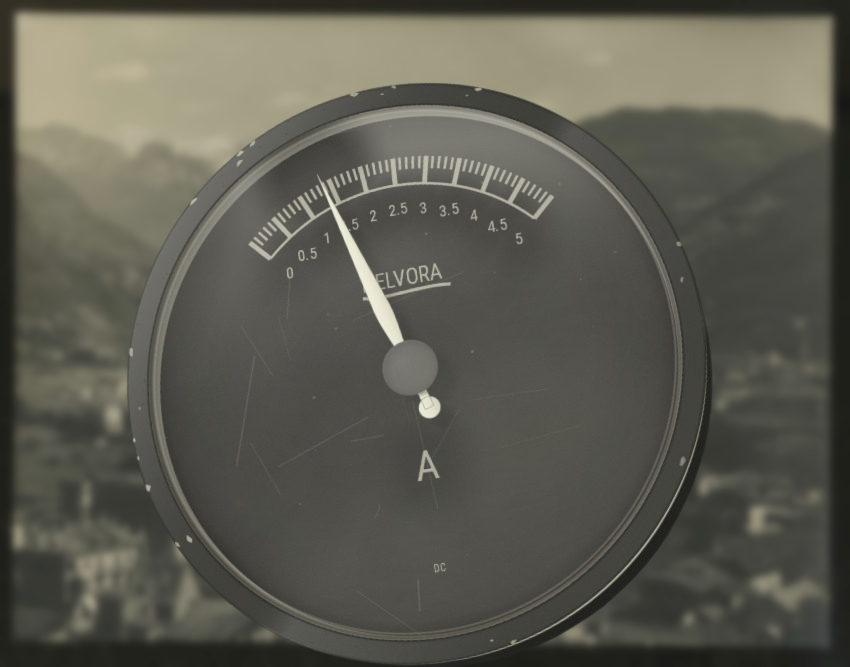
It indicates A 1.4
